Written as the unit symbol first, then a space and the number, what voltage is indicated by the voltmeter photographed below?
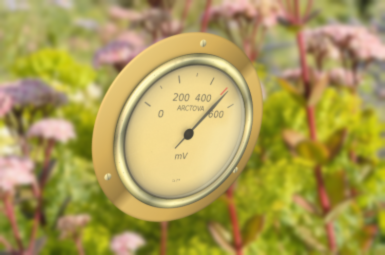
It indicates mV 500
